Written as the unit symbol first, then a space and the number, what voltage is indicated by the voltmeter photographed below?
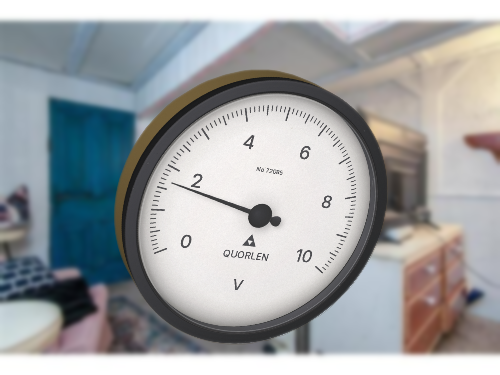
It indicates V 1.7
